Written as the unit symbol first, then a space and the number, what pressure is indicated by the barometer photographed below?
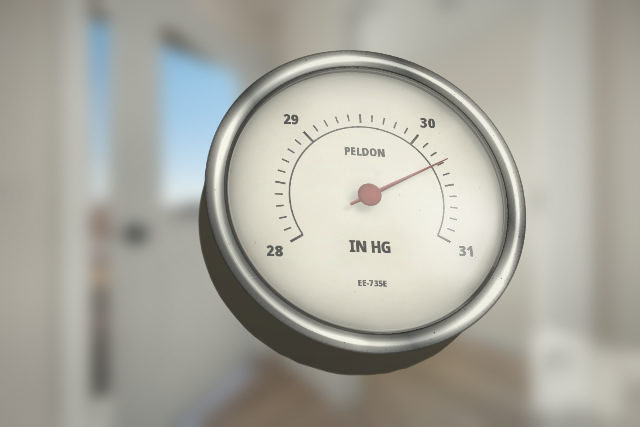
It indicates inHg 30.3
